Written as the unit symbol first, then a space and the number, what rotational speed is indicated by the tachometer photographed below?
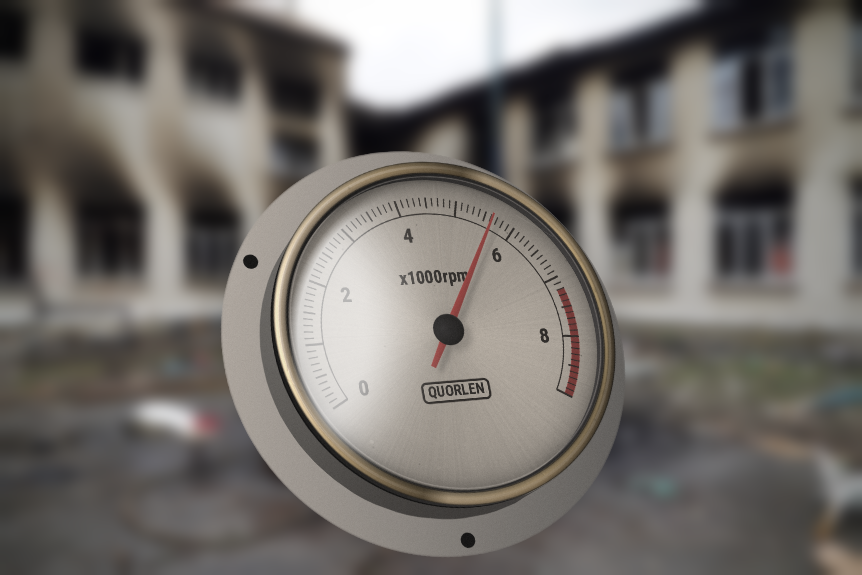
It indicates rpm 5600
